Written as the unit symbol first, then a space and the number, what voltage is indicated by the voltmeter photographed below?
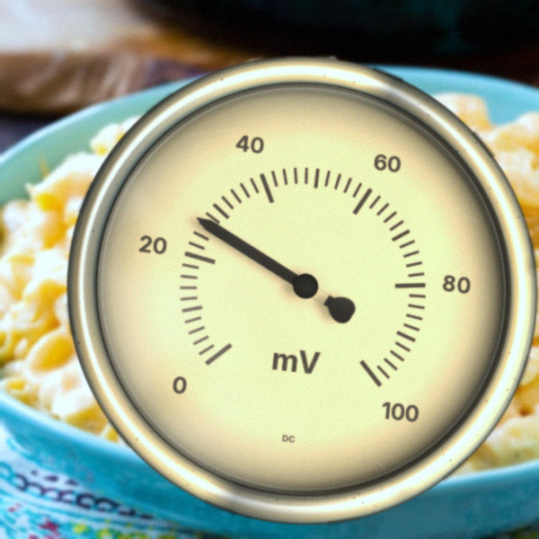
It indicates mV 26
